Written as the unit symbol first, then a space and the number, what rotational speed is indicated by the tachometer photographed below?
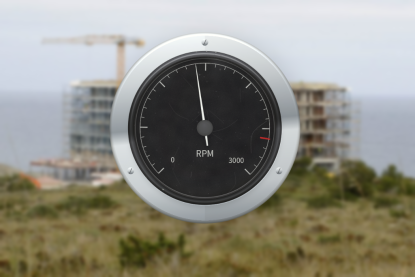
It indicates rpm 1400
